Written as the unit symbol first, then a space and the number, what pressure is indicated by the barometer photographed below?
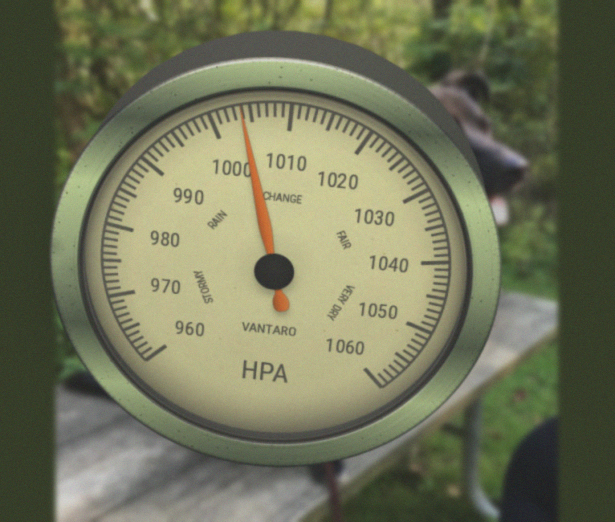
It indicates hPa 1004
